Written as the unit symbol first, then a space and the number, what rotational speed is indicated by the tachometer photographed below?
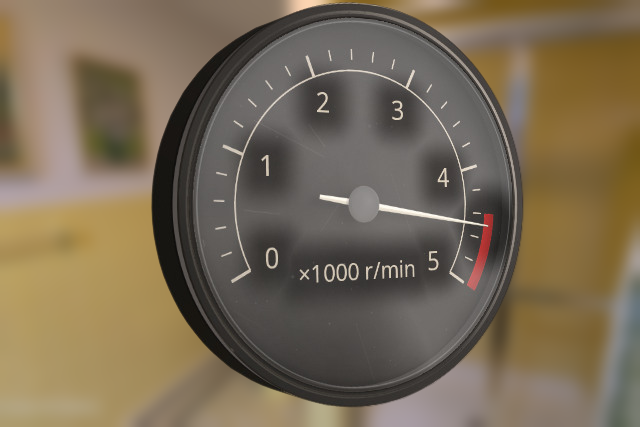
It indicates rpm 4500
